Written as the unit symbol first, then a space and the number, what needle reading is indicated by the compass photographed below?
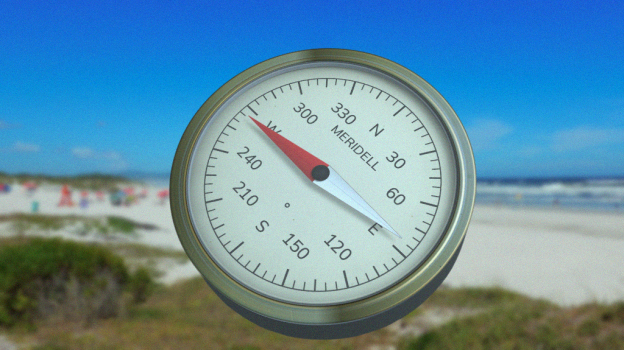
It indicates ° 265
